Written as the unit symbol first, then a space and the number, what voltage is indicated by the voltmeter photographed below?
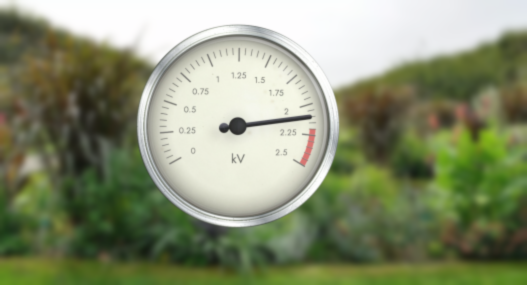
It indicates kV 2.1
